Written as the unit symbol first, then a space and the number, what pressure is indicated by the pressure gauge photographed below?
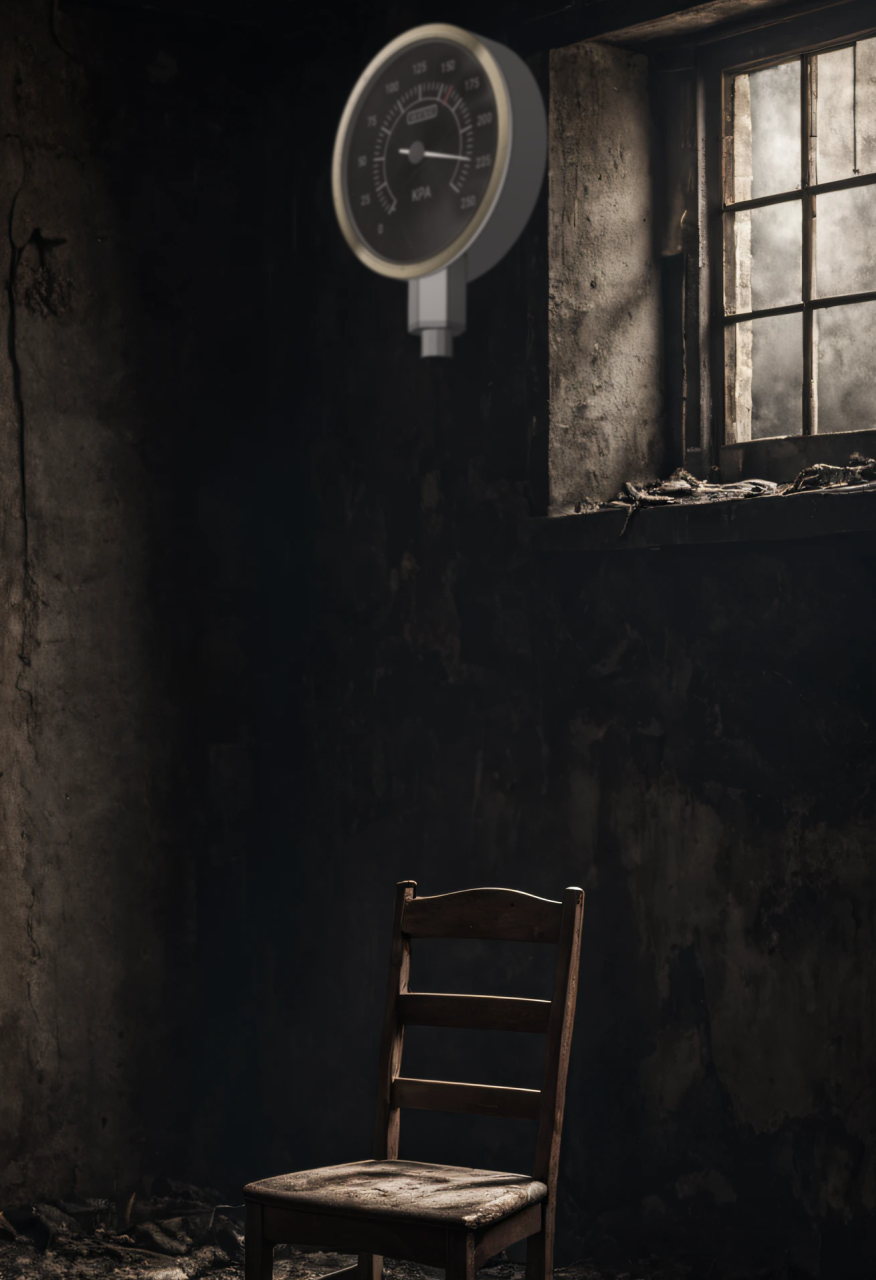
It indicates kPa 225
